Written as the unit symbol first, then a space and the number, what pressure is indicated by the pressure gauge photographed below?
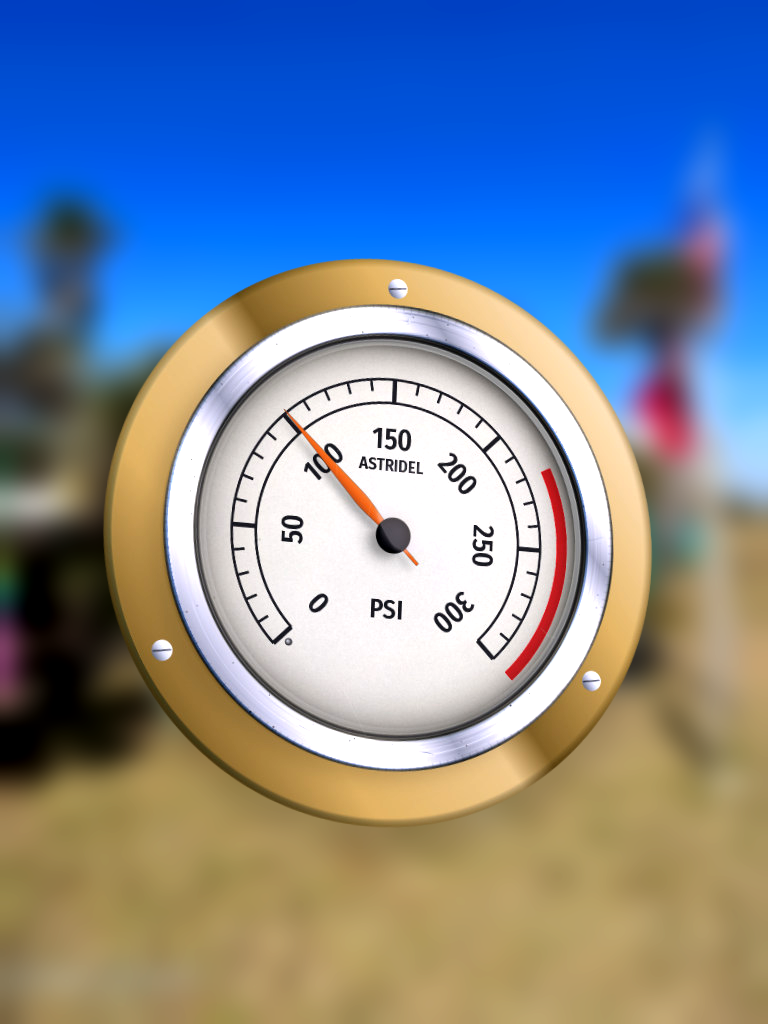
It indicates psi 100
